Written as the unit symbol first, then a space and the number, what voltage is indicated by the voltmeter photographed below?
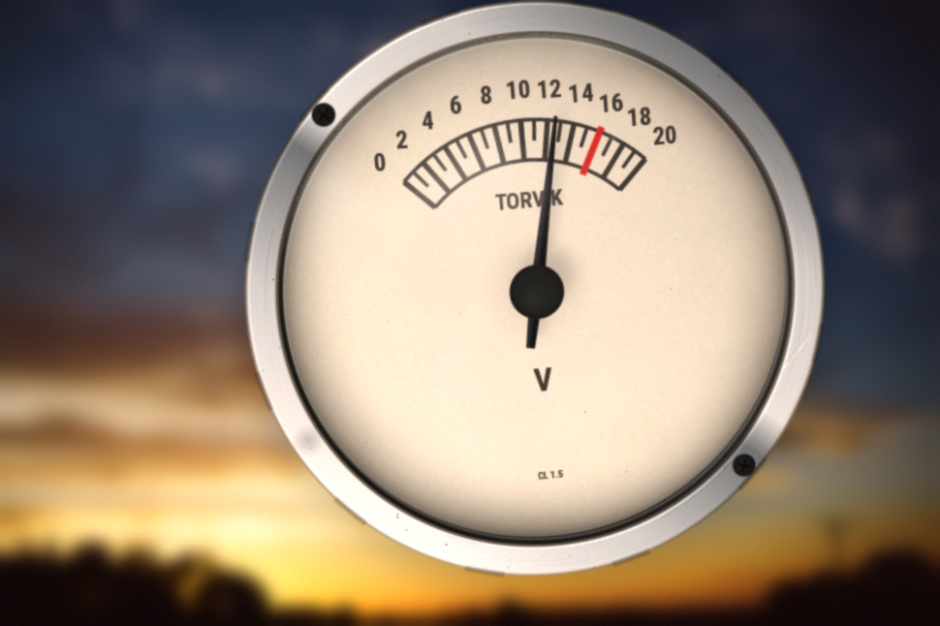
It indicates V 12.5
